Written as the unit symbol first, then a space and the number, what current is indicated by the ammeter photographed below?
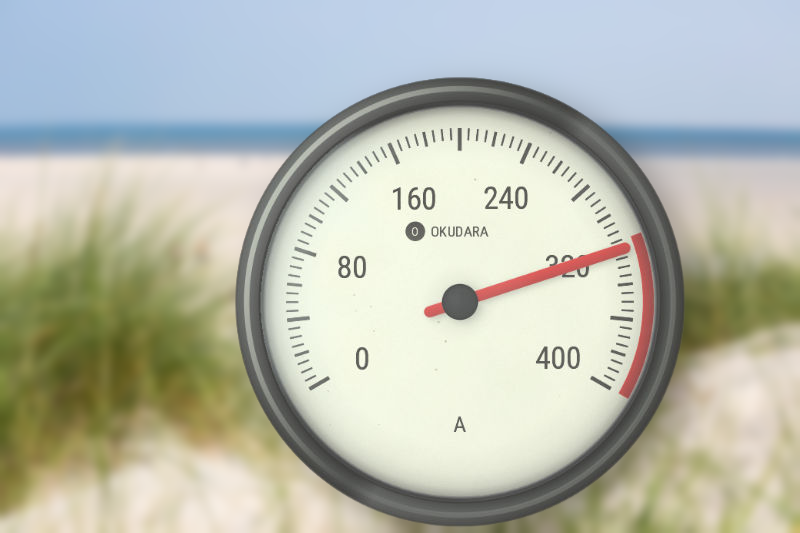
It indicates A 320
